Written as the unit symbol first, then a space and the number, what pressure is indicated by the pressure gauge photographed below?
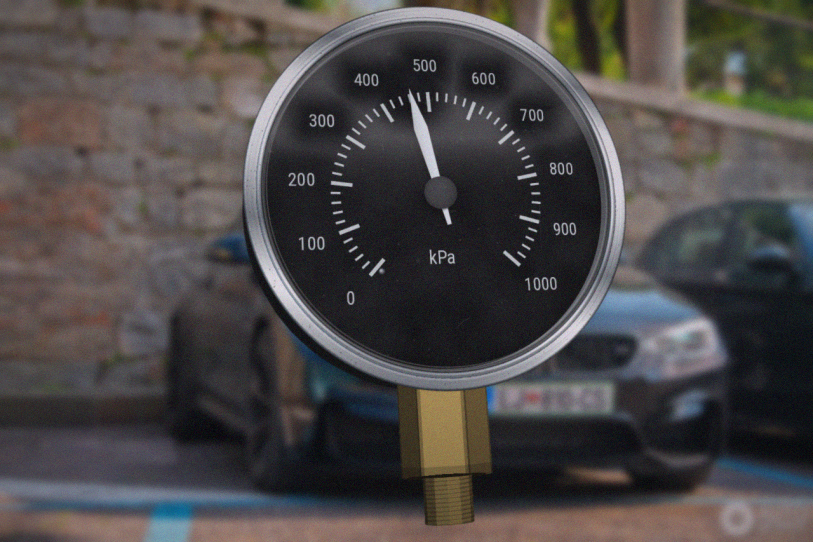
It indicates kPa 460
